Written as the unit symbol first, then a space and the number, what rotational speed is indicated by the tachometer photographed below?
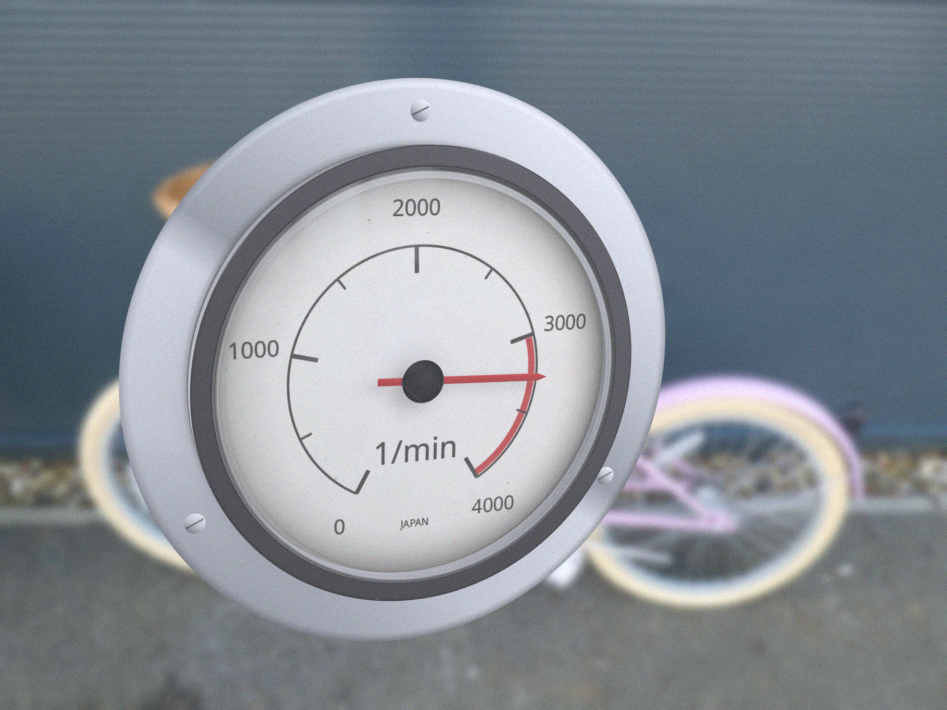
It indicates rpm 3250
